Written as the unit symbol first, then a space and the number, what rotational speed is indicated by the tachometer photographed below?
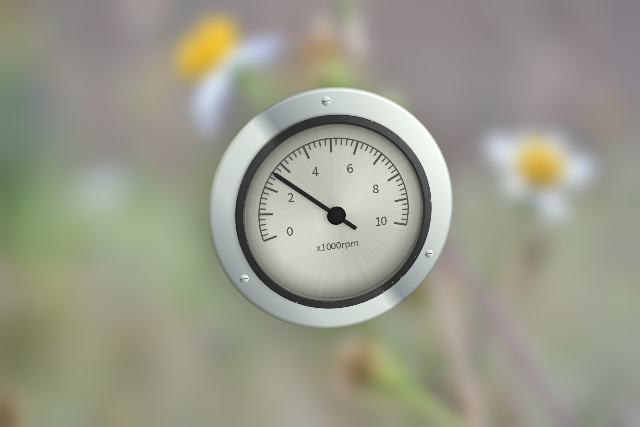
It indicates rpm 2600
